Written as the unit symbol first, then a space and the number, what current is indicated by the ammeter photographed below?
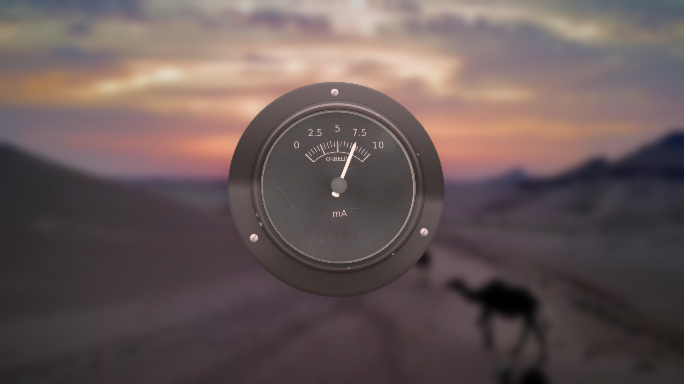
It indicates mA 7.5
